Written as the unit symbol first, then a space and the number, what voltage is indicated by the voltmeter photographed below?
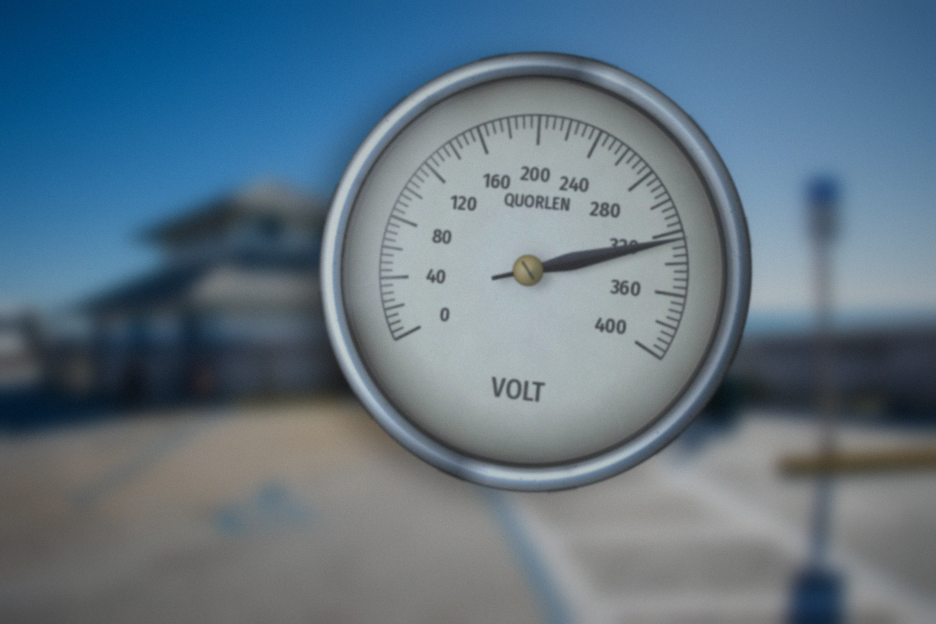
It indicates V 325
